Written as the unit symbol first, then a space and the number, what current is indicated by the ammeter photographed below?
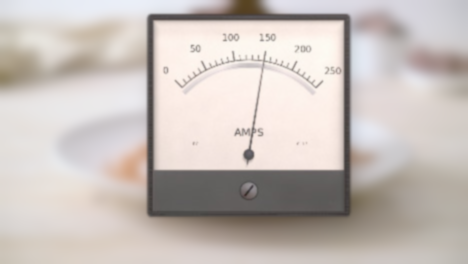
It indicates A 150
